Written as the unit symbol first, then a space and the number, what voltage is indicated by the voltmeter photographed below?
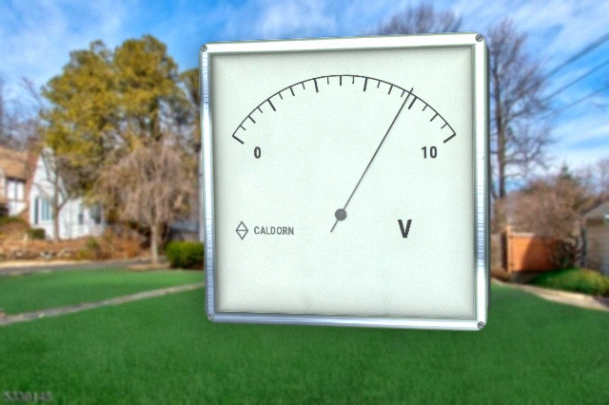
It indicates V 7.75
